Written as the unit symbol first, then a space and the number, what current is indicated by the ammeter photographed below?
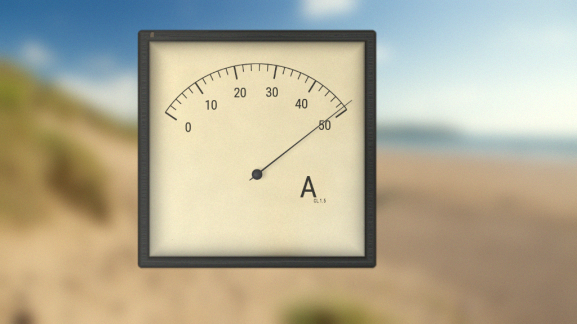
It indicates A 49
